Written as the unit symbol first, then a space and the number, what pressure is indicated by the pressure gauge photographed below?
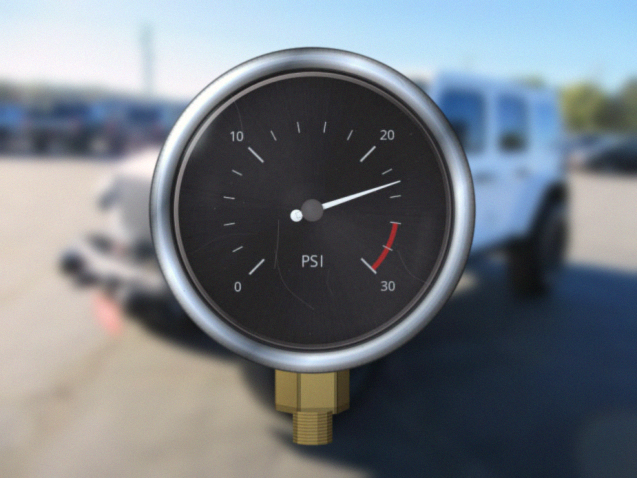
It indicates psi 23
